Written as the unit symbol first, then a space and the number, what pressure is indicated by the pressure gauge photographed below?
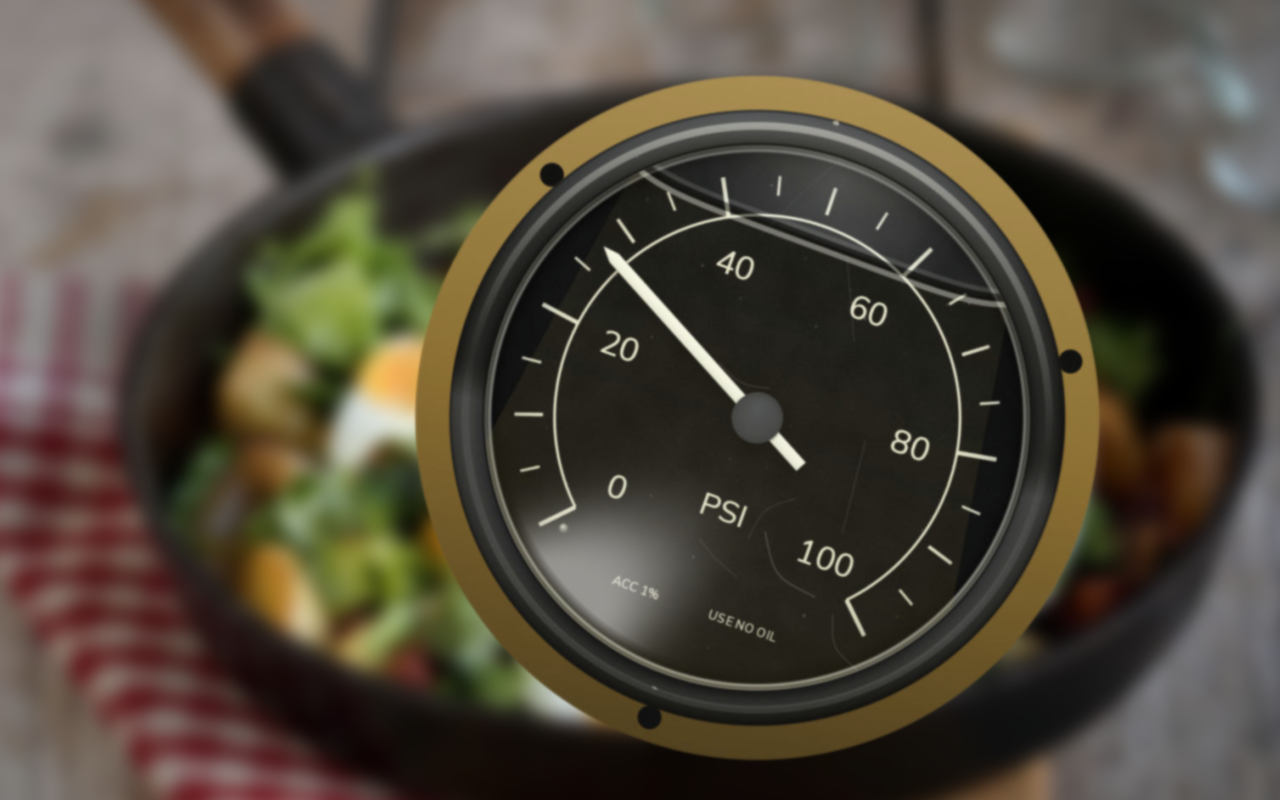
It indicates psi 27.5
